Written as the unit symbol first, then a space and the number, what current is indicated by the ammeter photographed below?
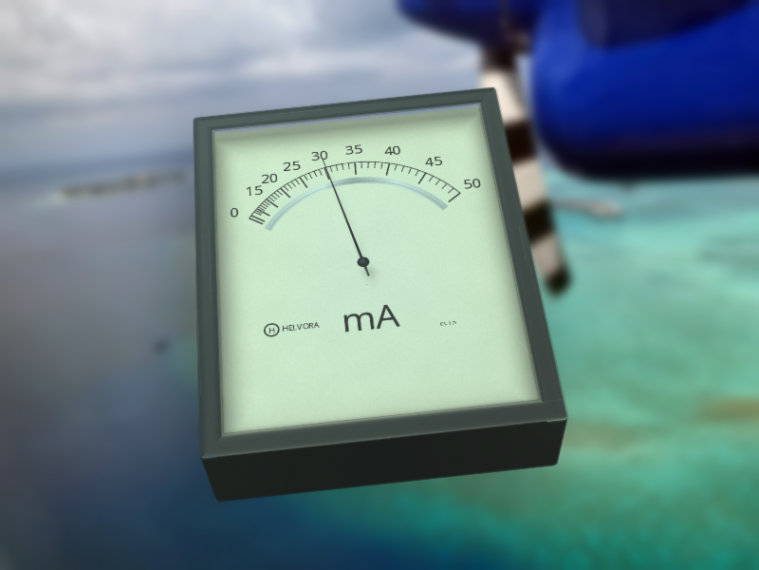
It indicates mA 30
